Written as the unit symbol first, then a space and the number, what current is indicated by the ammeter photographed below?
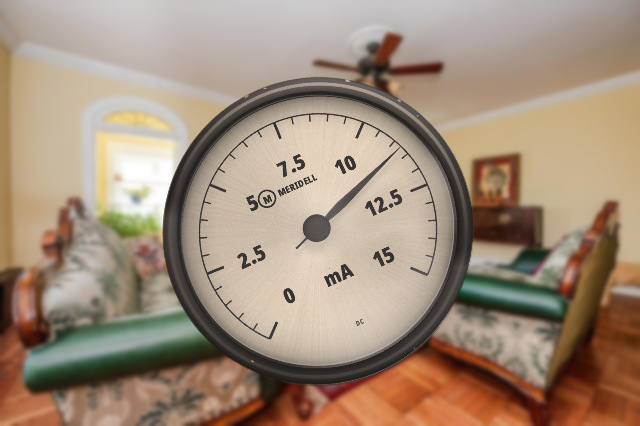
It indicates mA 11.25
